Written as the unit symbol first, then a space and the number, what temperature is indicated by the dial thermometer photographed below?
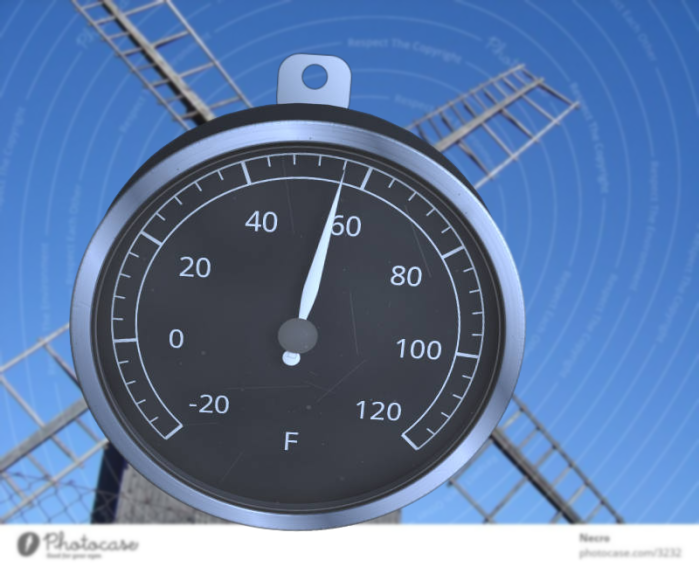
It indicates °F 56
